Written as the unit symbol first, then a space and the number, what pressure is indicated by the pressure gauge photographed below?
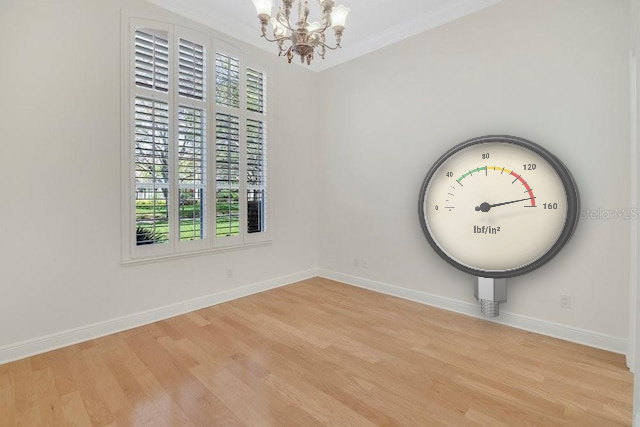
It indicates psi 150
